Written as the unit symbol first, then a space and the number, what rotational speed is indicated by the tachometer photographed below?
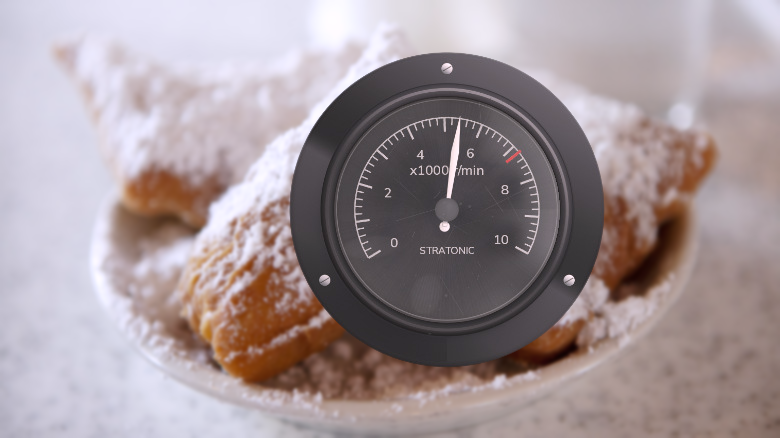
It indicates rpm 5400
